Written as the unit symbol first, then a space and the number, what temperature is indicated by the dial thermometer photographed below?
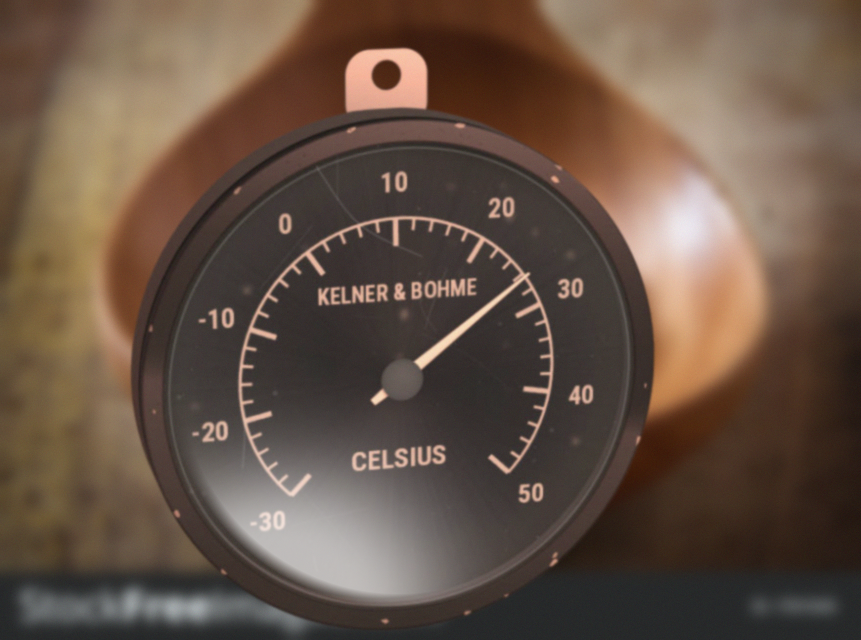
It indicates °C 26
